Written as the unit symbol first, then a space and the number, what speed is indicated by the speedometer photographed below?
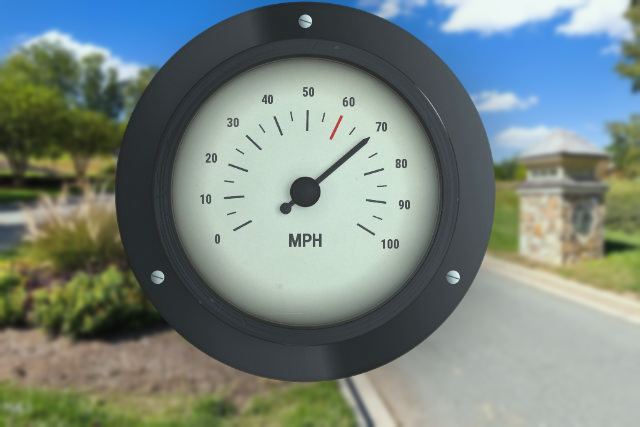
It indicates mph 70
